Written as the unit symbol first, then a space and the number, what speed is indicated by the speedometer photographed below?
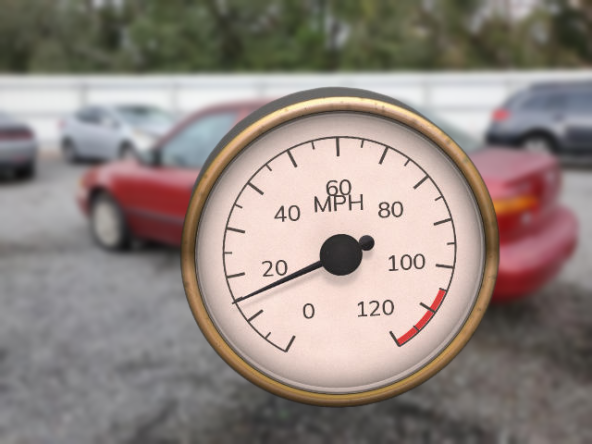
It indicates mph 15
